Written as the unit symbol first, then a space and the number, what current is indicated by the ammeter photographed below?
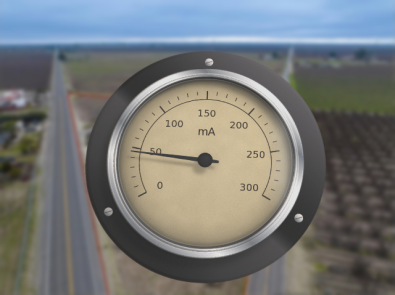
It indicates mA 45
